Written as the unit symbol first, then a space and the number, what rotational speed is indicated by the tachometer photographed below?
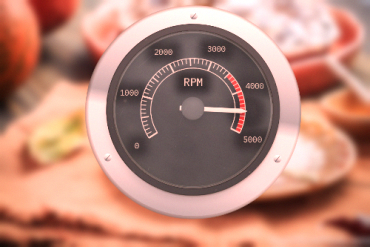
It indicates rpm 4500
